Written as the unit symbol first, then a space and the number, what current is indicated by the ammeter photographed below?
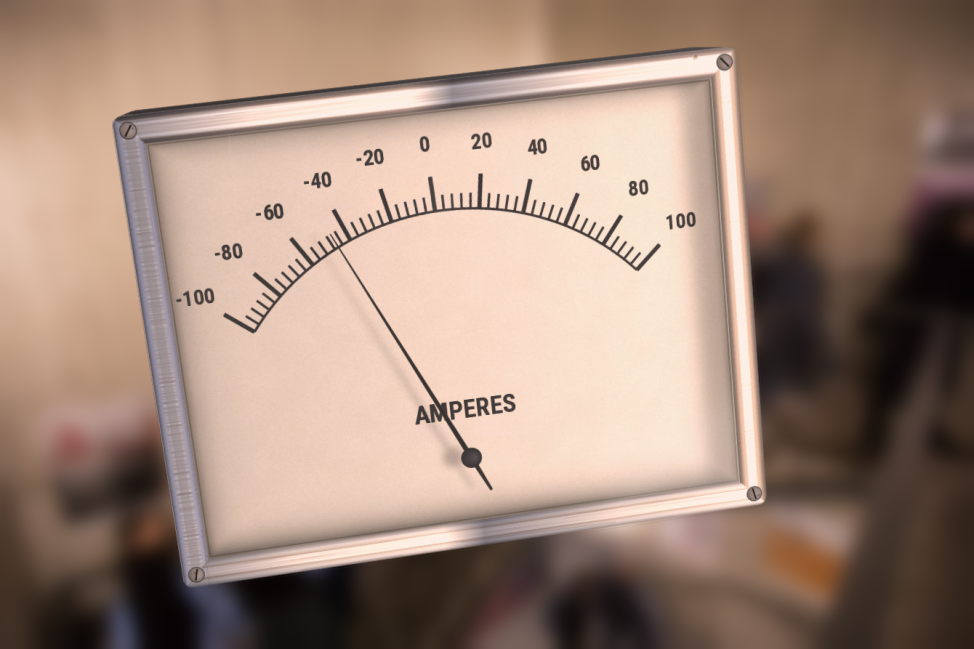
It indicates A -46
